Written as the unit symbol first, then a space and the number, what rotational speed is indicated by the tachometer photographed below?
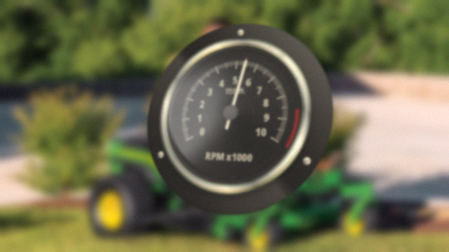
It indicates rpm 5500
